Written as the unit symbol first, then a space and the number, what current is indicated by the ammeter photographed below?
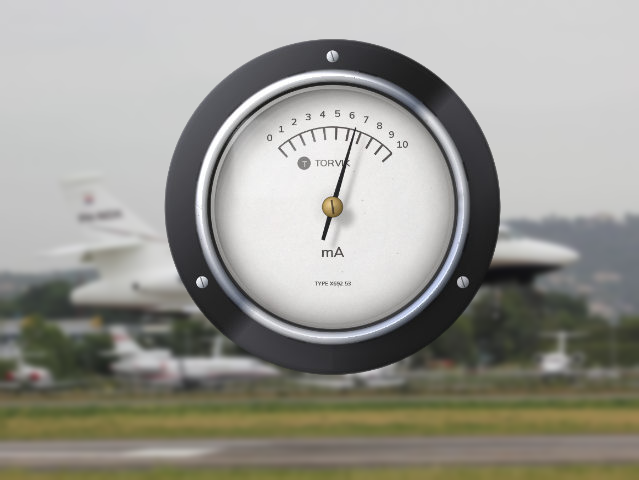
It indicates mA 6.5
